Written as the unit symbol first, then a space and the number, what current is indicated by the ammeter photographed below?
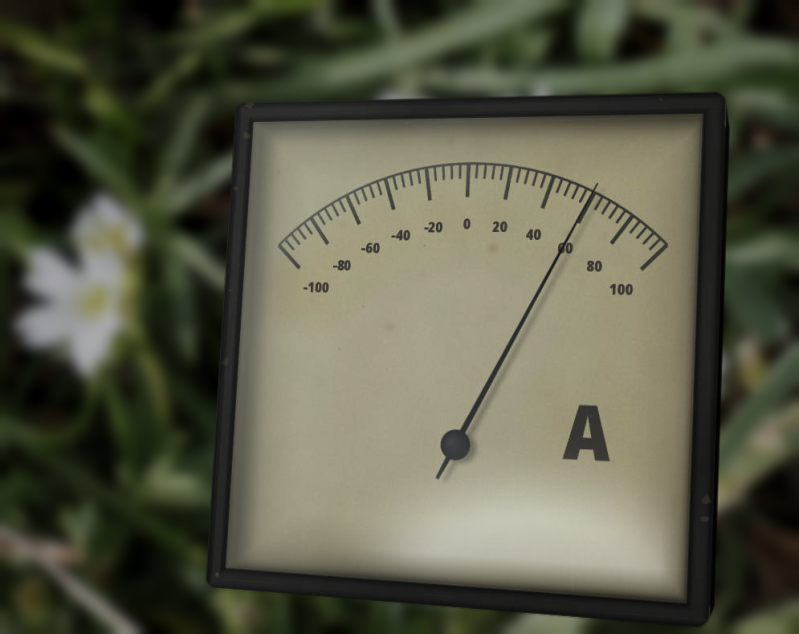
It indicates A 60
